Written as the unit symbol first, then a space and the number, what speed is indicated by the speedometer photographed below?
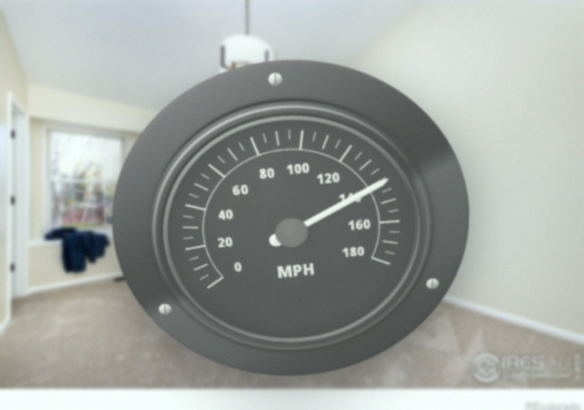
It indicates mph 140
